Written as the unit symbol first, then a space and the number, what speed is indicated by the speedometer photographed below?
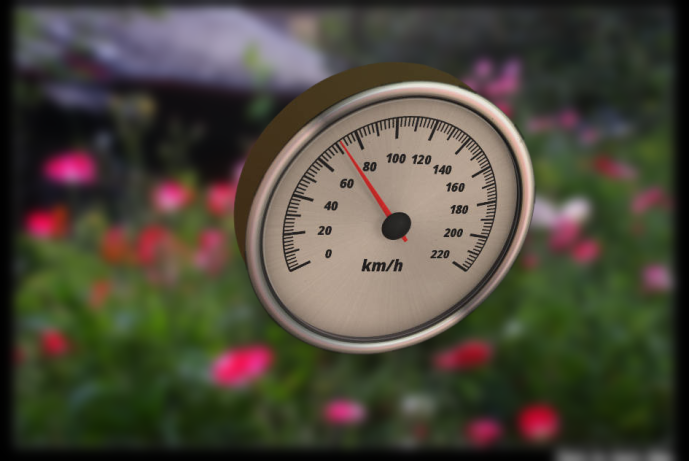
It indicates km/h 72
